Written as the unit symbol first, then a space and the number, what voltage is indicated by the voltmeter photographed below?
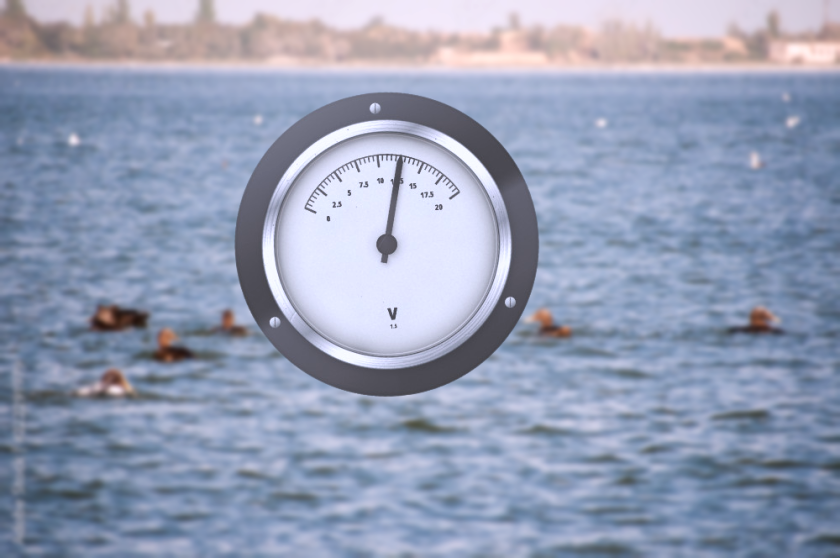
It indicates V 12.5
